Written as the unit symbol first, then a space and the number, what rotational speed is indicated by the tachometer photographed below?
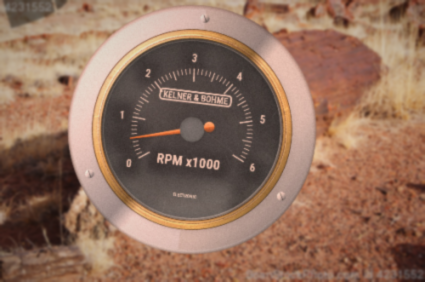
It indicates rpm 500
